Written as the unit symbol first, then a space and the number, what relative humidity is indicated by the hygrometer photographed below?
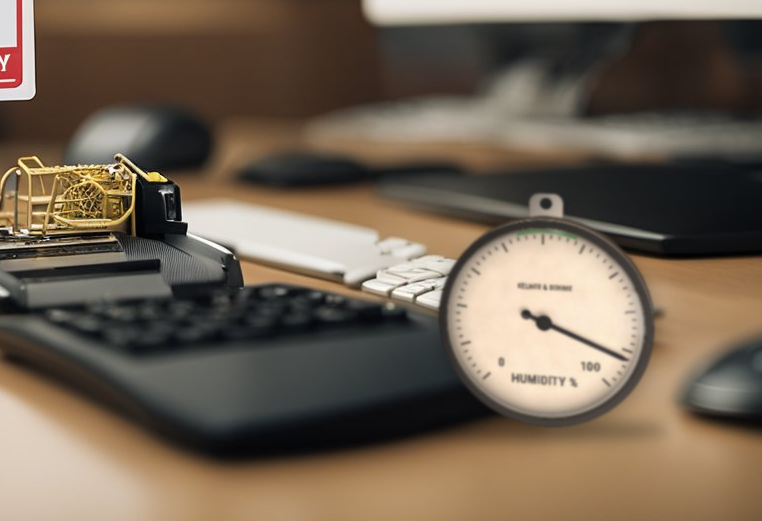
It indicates % 92
